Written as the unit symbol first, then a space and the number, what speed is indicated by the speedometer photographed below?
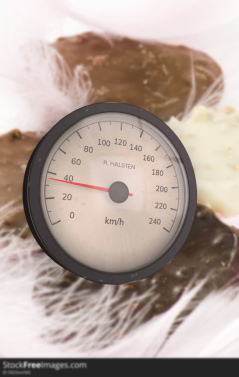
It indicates km/h 35
